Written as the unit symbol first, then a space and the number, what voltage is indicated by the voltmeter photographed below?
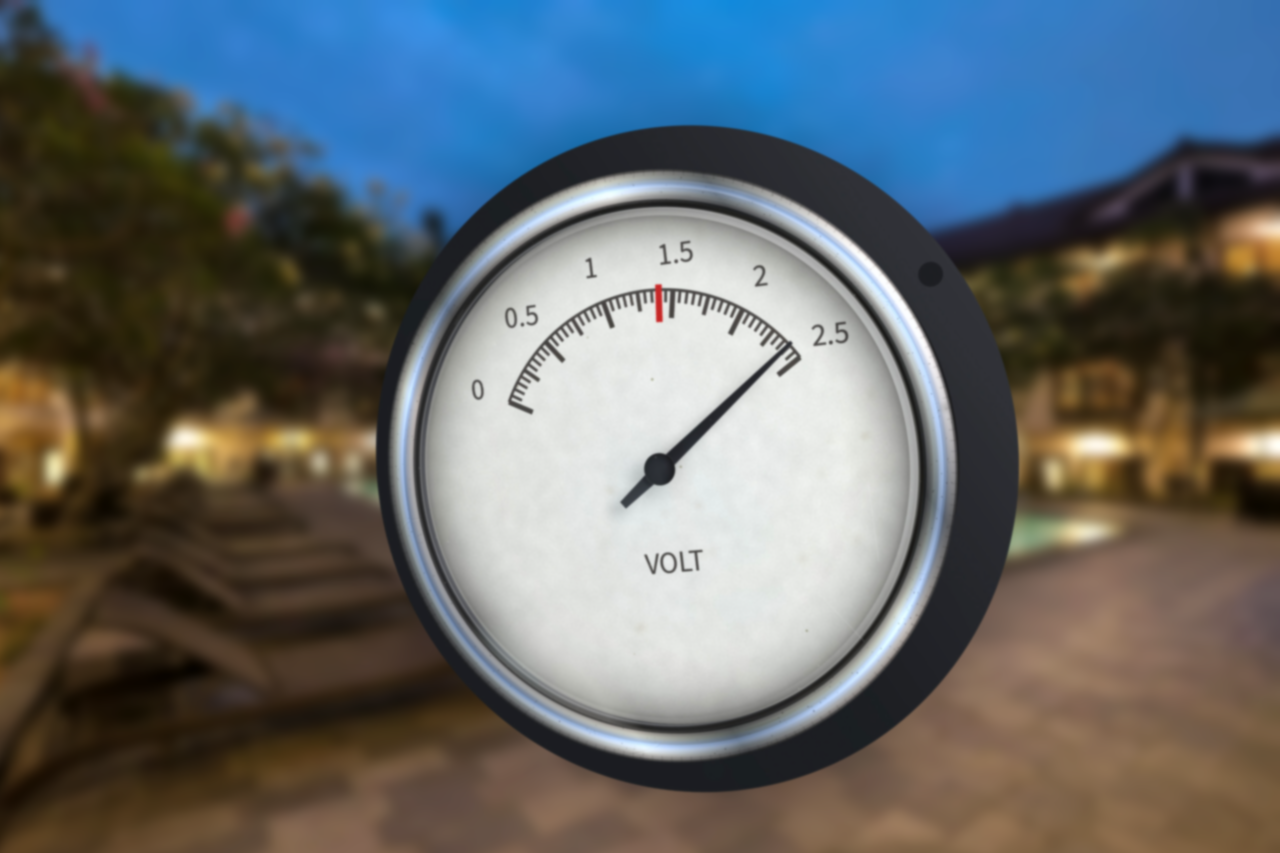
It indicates V 2.4
